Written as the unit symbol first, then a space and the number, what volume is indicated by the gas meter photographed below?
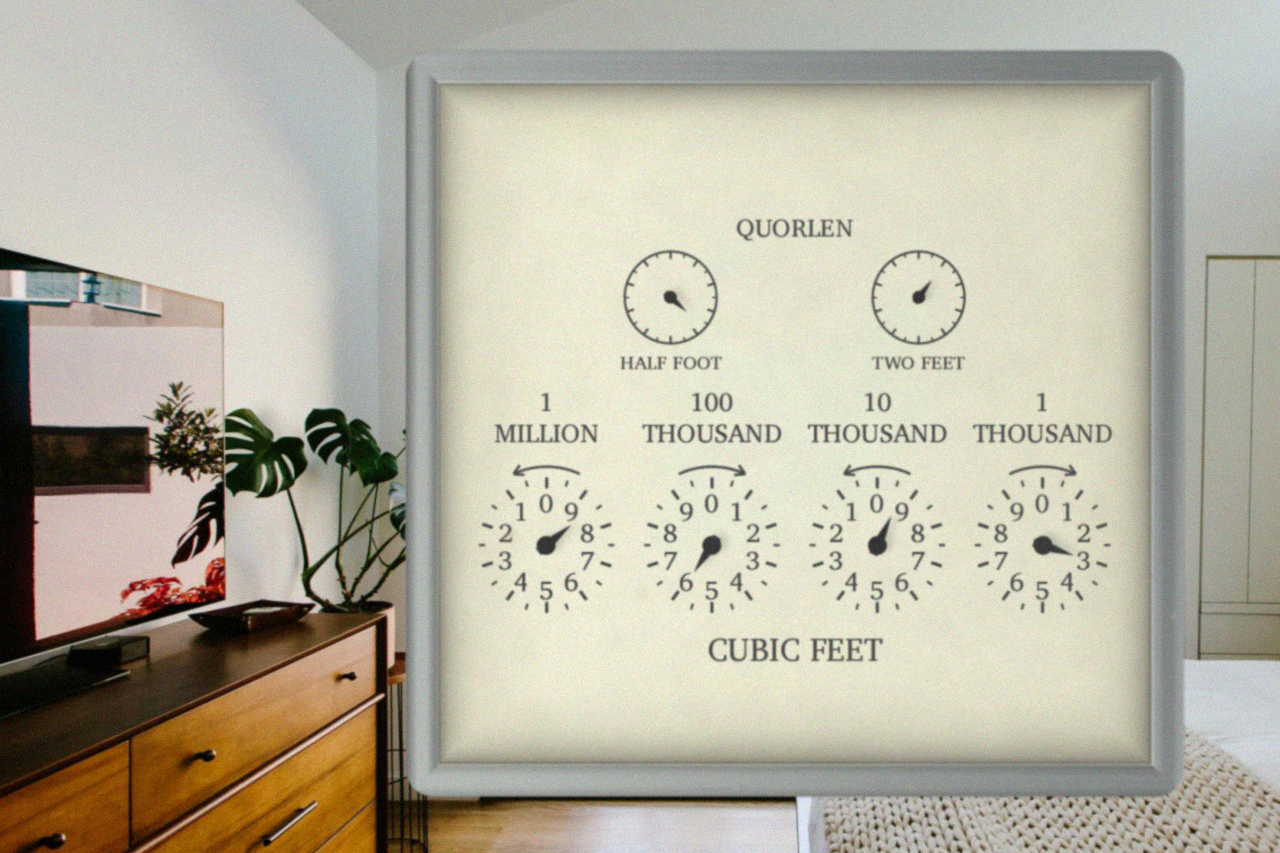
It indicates ft³ 859300
